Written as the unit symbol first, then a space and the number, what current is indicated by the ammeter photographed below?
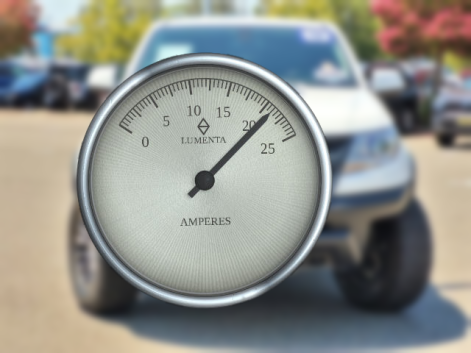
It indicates A 21
